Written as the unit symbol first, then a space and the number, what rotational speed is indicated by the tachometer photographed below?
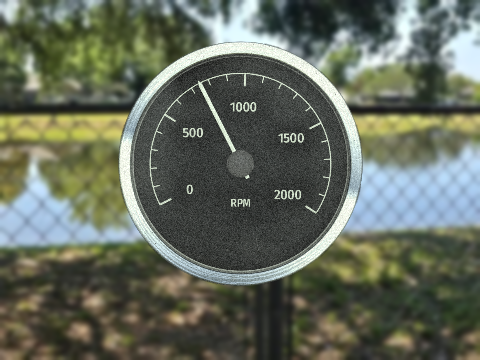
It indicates rpm 750
